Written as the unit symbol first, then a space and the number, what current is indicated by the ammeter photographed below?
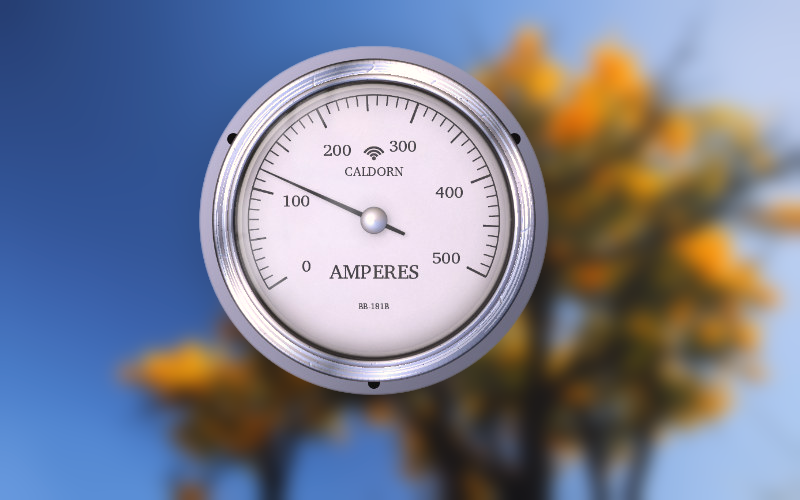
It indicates A 120
